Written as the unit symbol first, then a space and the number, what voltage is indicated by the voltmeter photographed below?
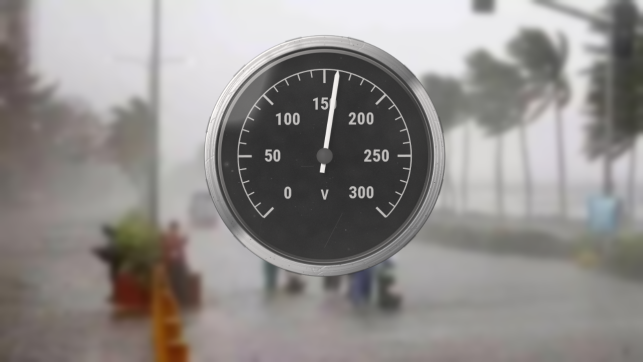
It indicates V 160
